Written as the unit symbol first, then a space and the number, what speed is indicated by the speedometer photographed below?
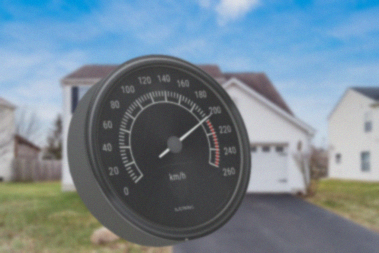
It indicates km/h 200
